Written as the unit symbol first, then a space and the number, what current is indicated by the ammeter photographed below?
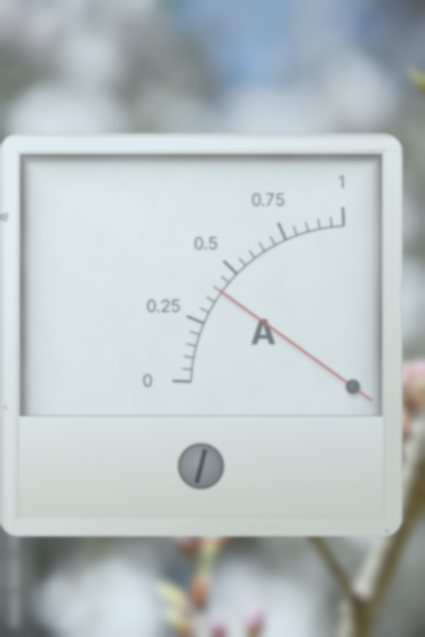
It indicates A 0.4
